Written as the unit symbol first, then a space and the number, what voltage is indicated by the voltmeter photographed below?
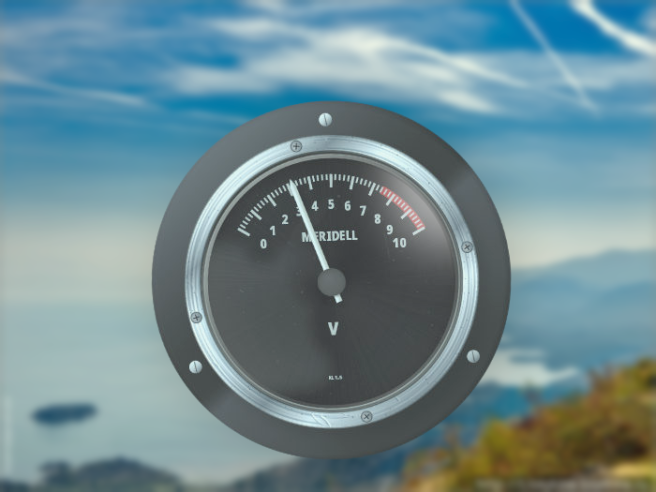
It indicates V 3.2
